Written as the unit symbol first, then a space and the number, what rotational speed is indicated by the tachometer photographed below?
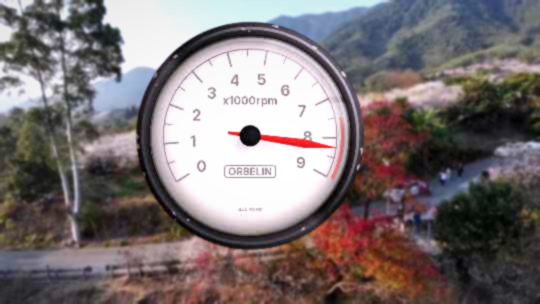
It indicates rpm 8250
